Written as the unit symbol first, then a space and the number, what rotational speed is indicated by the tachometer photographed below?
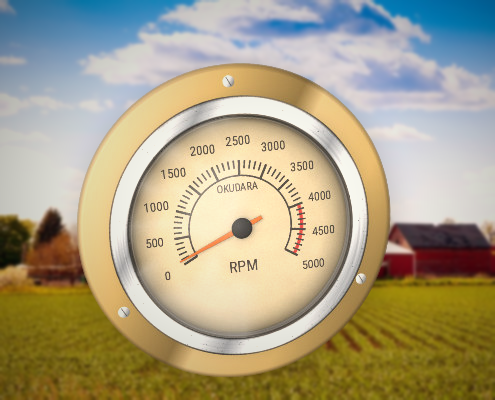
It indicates rpm 100
